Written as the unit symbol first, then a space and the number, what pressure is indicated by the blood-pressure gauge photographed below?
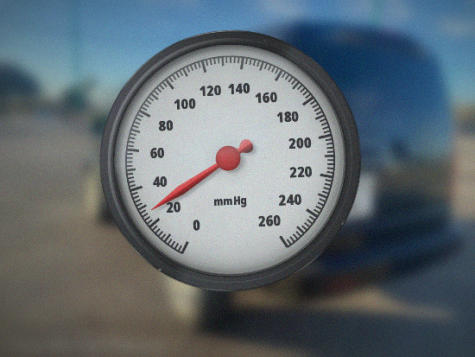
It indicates mmHg 26
